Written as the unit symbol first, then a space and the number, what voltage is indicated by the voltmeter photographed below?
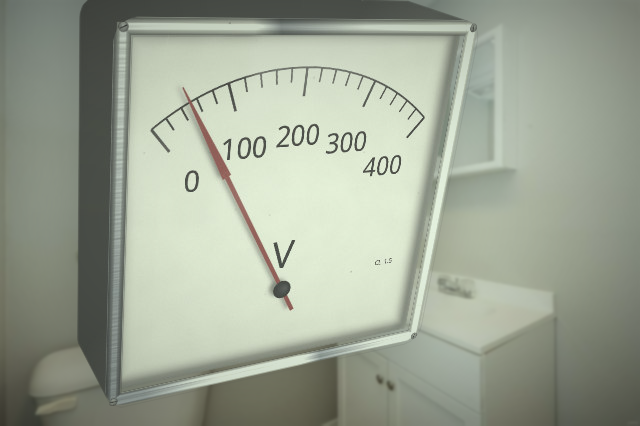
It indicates V 50
